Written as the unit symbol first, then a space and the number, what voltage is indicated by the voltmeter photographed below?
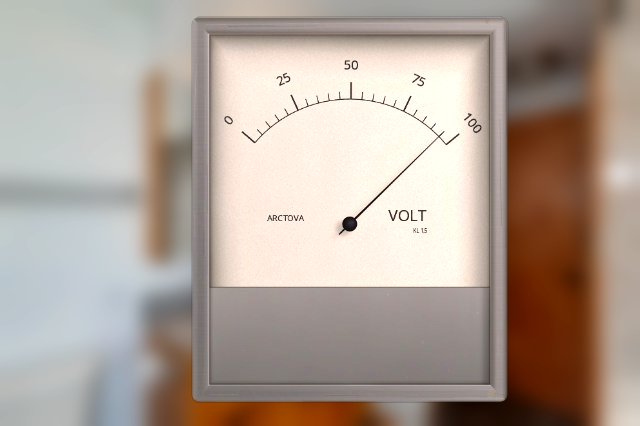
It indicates V 95
